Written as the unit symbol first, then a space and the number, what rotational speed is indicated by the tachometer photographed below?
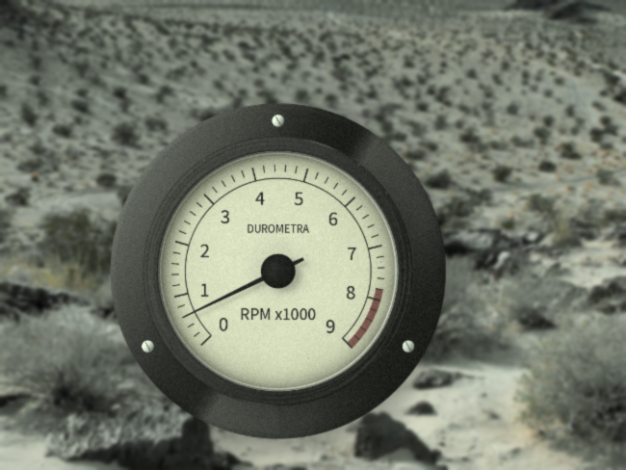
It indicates rpm 600
